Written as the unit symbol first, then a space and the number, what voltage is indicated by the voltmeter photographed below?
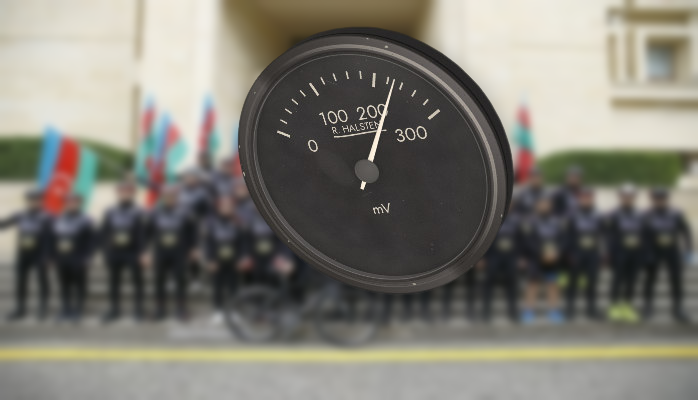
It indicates mV 230
